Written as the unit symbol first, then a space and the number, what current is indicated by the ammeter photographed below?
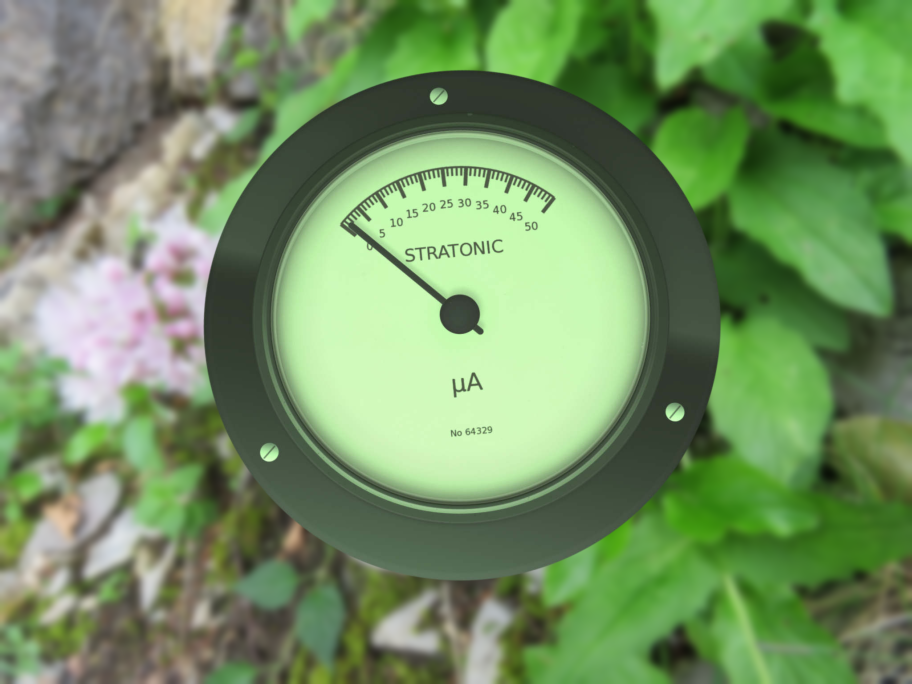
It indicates µA 1
